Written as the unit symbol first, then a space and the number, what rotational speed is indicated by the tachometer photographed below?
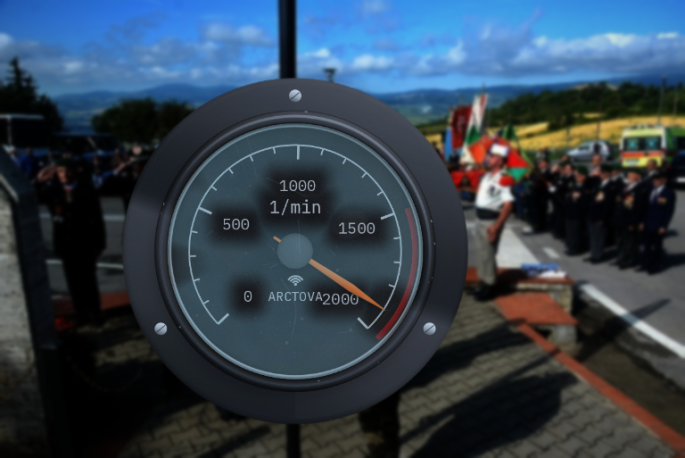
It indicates rpm 1900
